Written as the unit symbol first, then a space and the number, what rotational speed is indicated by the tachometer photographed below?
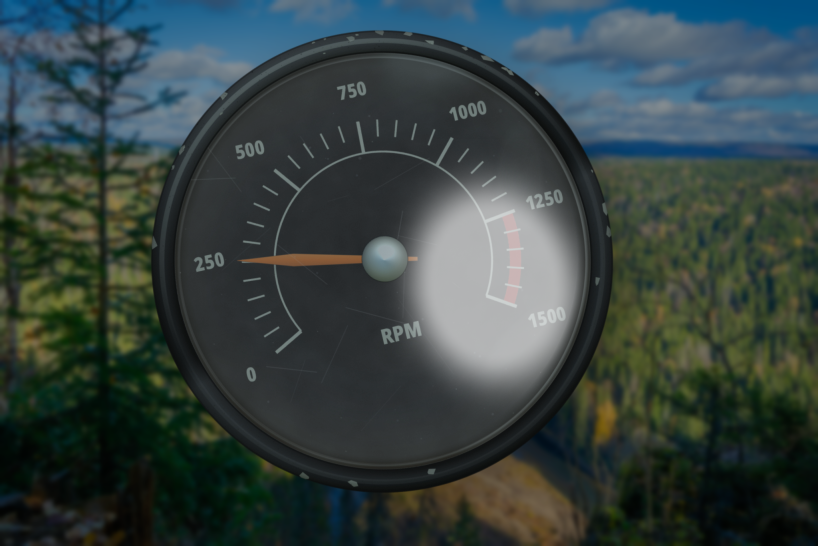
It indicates rpm 250
